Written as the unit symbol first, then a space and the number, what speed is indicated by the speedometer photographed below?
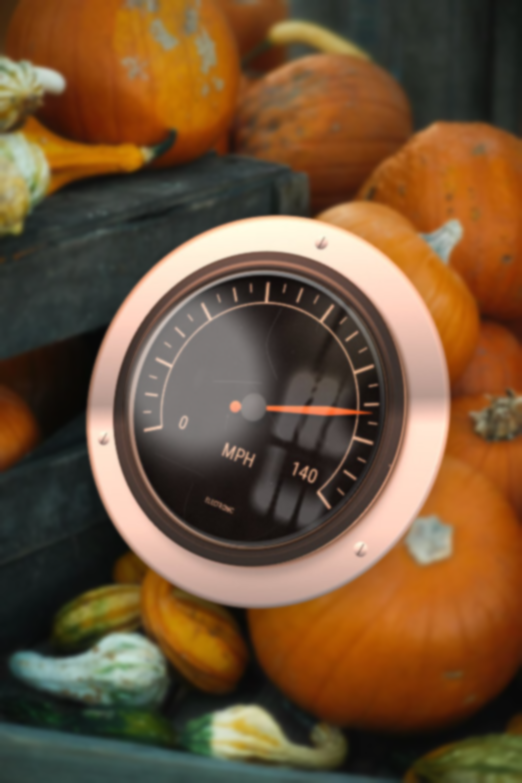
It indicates mph 112.5
